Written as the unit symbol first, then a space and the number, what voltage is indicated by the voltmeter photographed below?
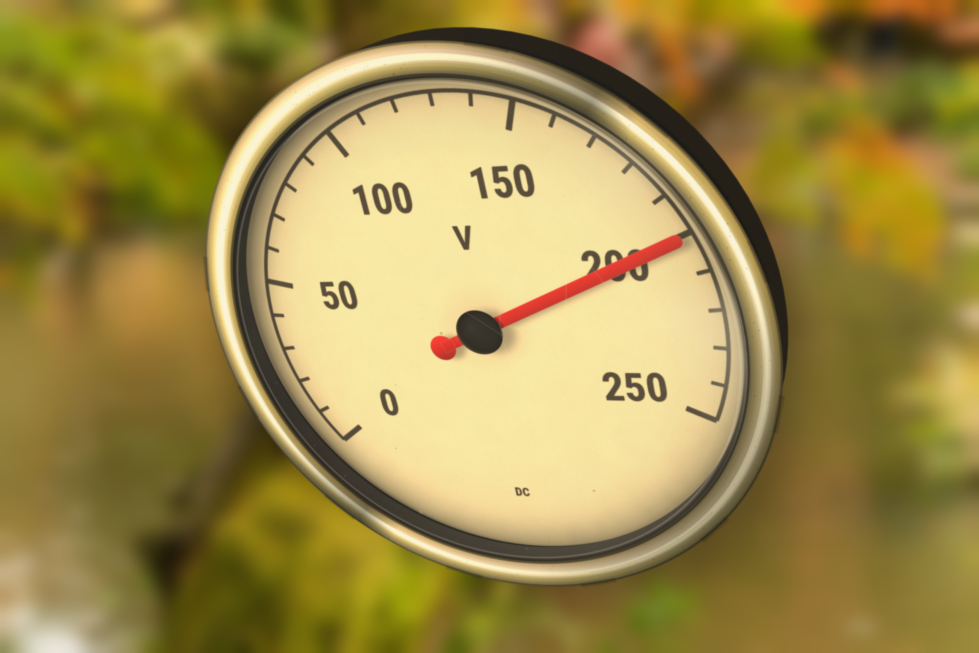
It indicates V 200
